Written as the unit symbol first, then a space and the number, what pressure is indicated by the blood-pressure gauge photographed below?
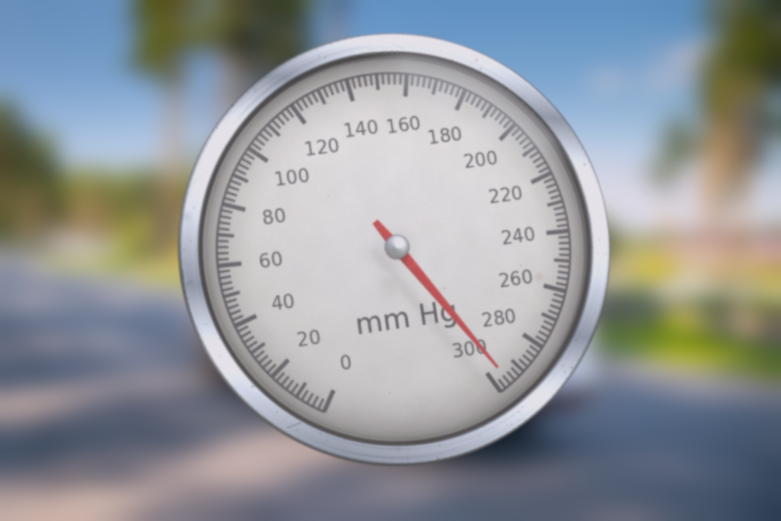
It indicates mmHg 296
